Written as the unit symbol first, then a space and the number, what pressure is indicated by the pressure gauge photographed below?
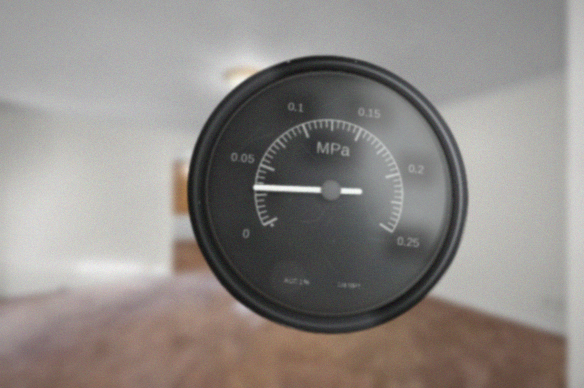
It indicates MPa 0.03
